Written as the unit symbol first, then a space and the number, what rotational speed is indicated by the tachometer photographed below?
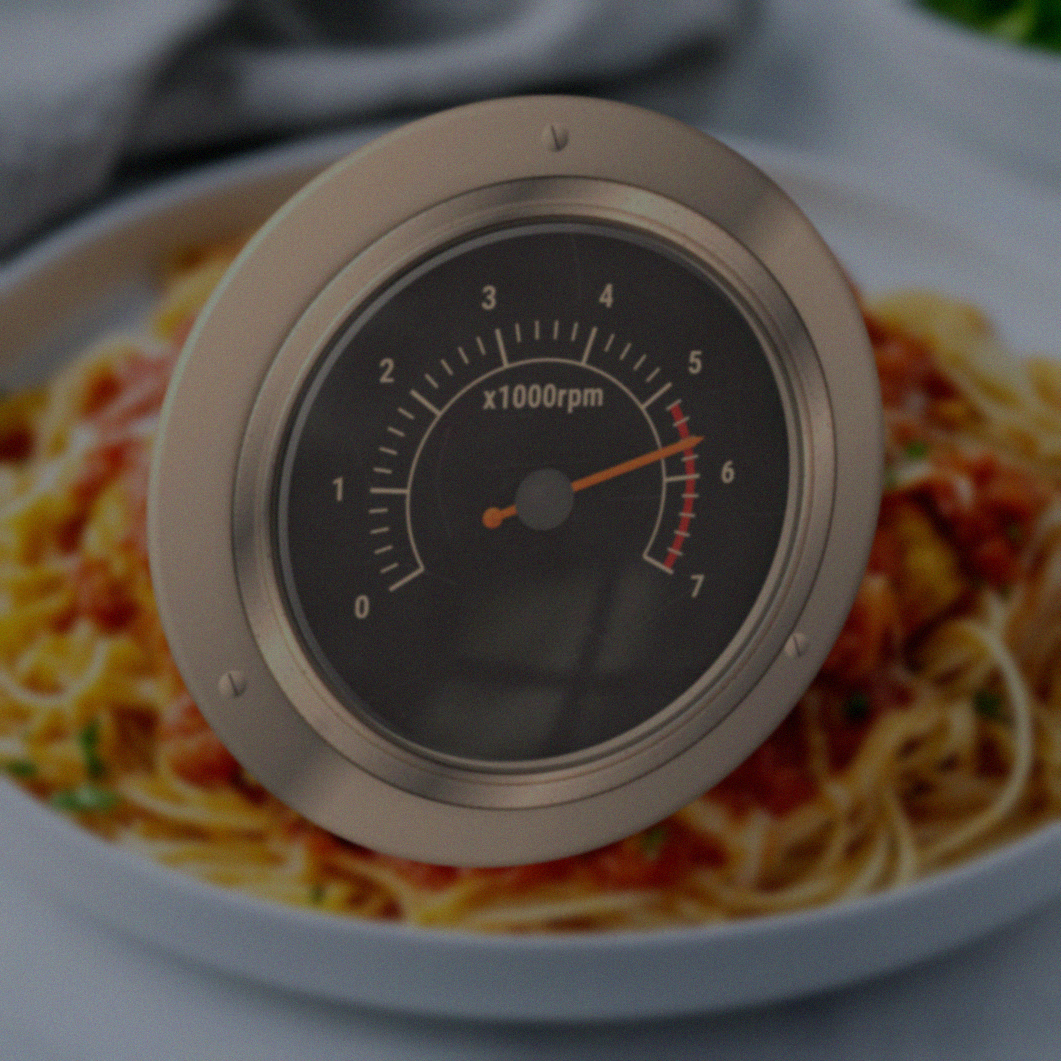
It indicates rpm 5600
